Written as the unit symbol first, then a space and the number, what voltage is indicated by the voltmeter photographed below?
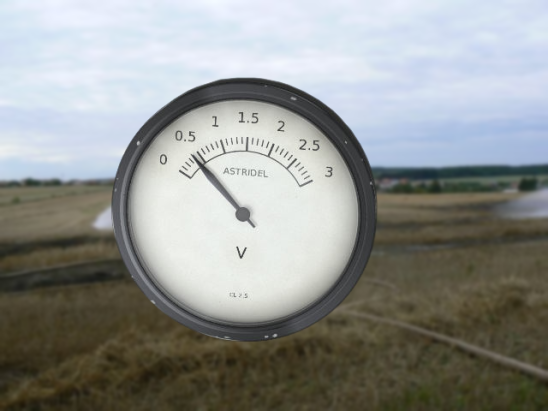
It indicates V 0.4
